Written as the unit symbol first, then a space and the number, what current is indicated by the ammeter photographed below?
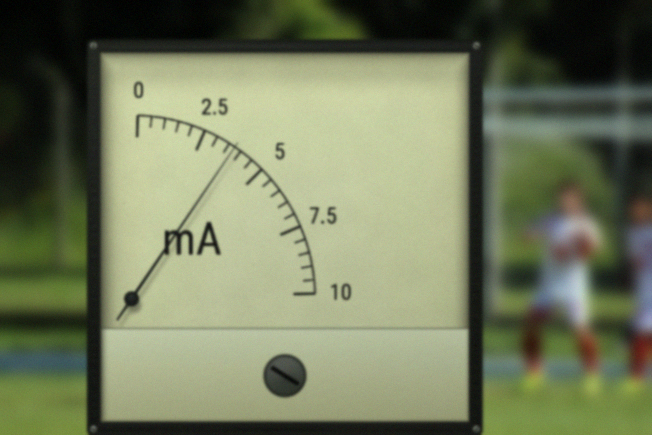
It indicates mA 3.75
